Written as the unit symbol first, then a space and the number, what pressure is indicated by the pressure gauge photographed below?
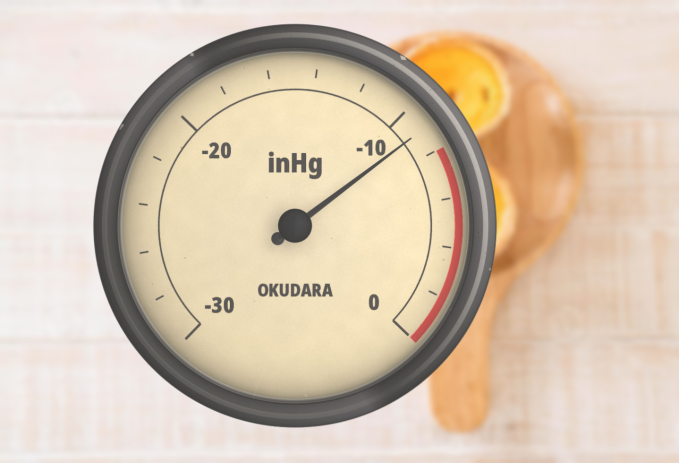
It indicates inHg -9
